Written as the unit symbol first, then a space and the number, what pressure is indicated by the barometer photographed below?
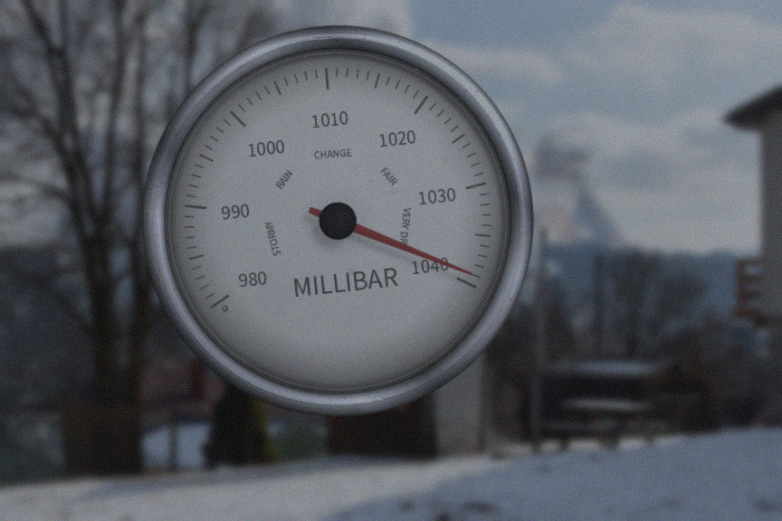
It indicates mbar 1039
